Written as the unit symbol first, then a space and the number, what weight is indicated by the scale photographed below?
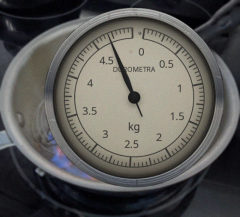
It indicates kg 4.7
